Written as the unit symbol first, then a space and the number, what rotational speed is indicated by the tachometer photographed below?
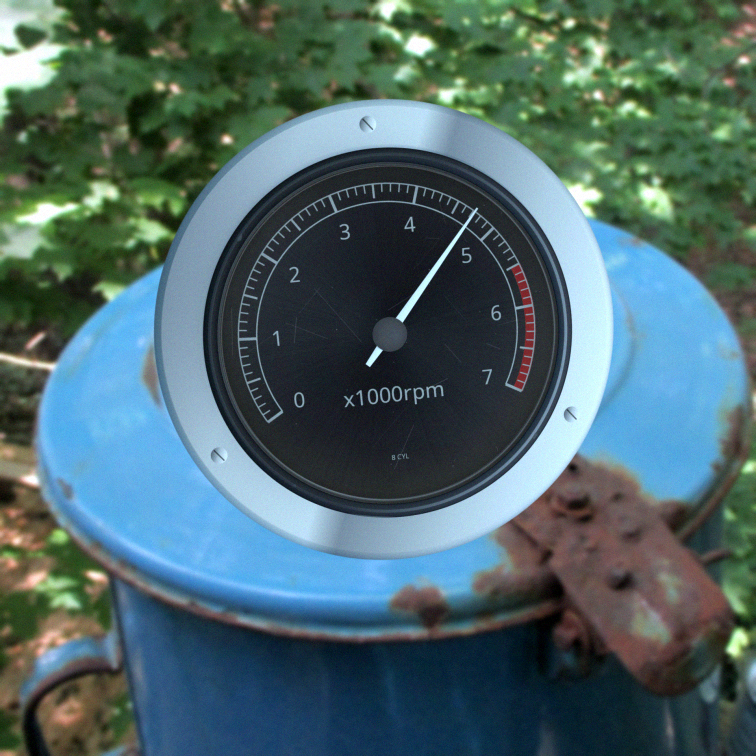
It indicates rpm 4700
